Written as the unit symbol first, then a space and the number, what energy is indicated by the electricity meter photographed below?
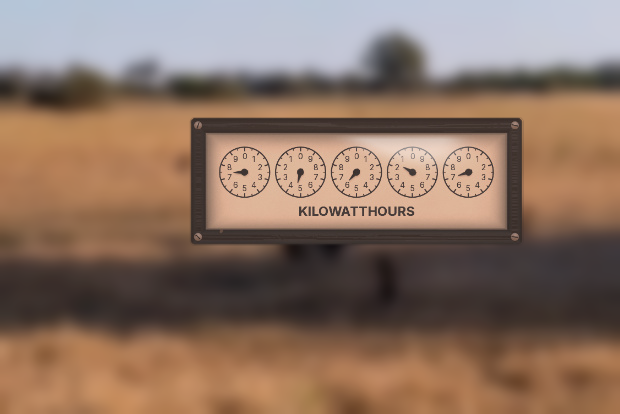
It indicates kWh 74617
